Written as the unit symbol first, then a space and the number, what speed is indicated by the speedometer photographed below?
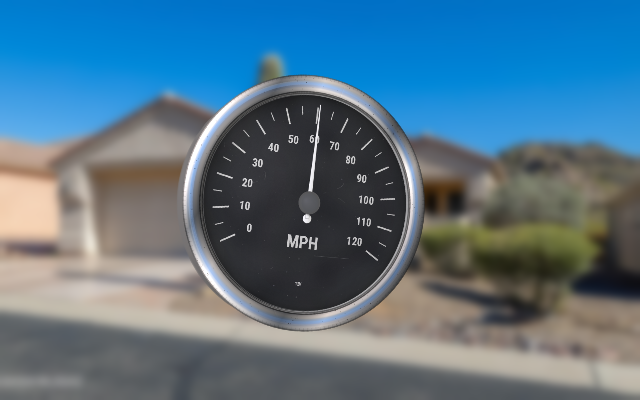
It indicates mph 60
